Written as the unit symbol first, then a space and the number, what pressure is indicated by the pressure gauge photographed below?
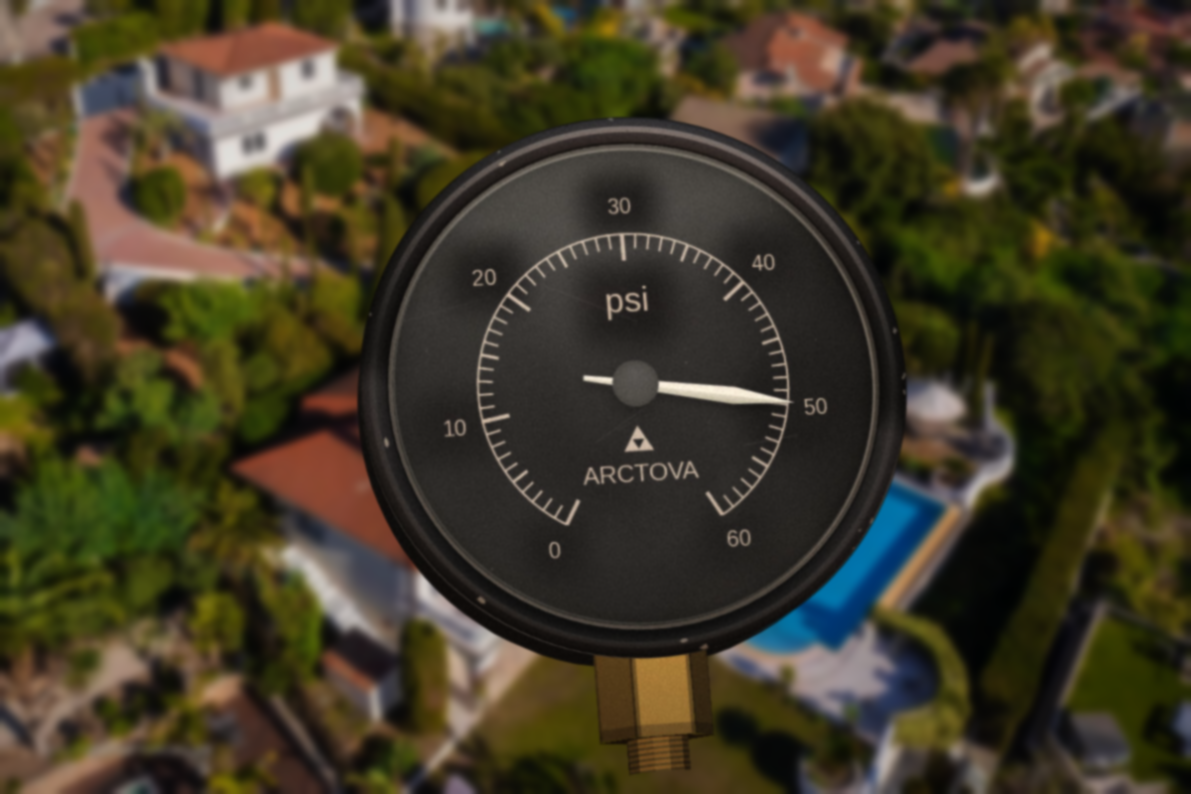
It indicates psi 50
